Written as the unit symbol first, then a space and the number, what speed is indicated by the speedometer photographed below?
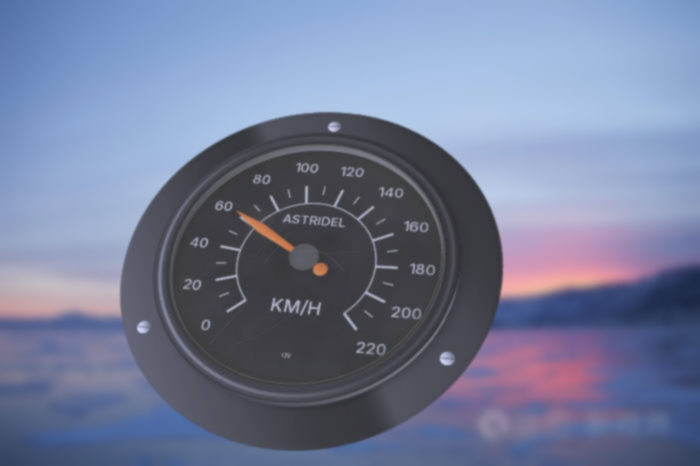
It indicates km/h 60
